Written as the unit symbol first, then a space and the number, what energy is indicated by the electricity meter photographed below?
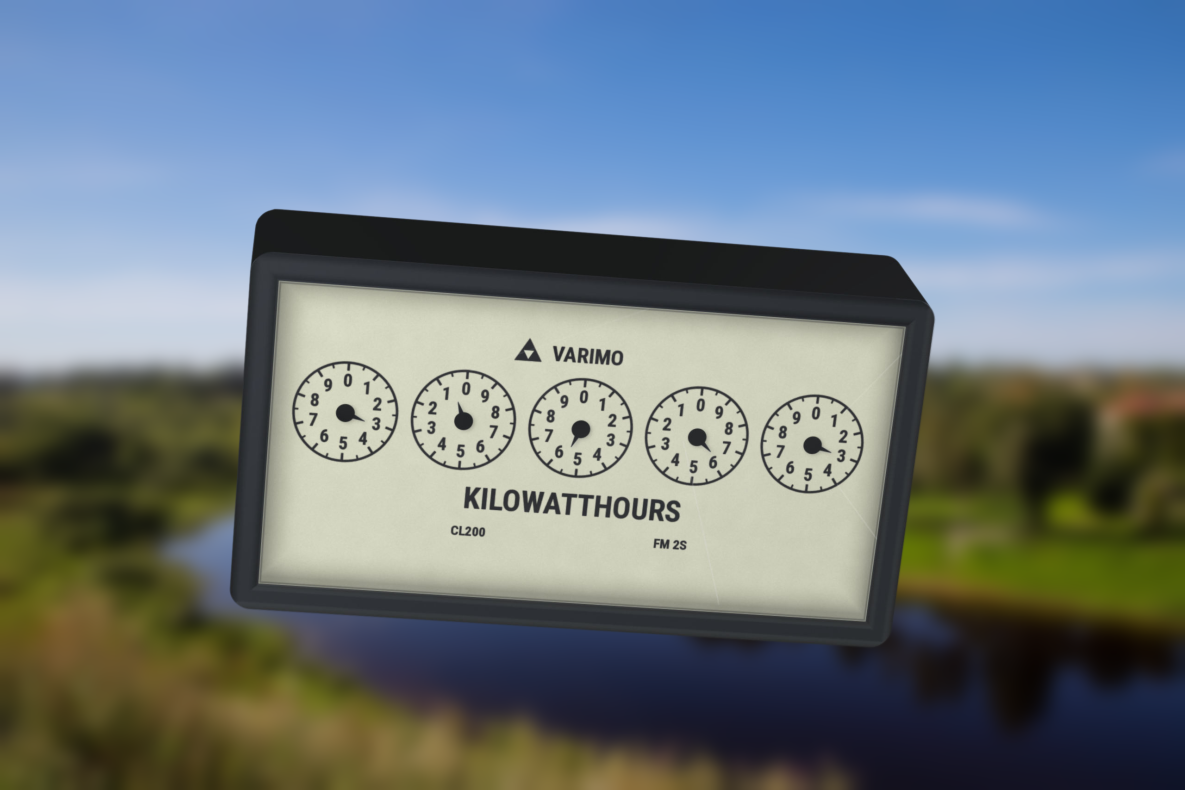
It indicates kWh 30563
